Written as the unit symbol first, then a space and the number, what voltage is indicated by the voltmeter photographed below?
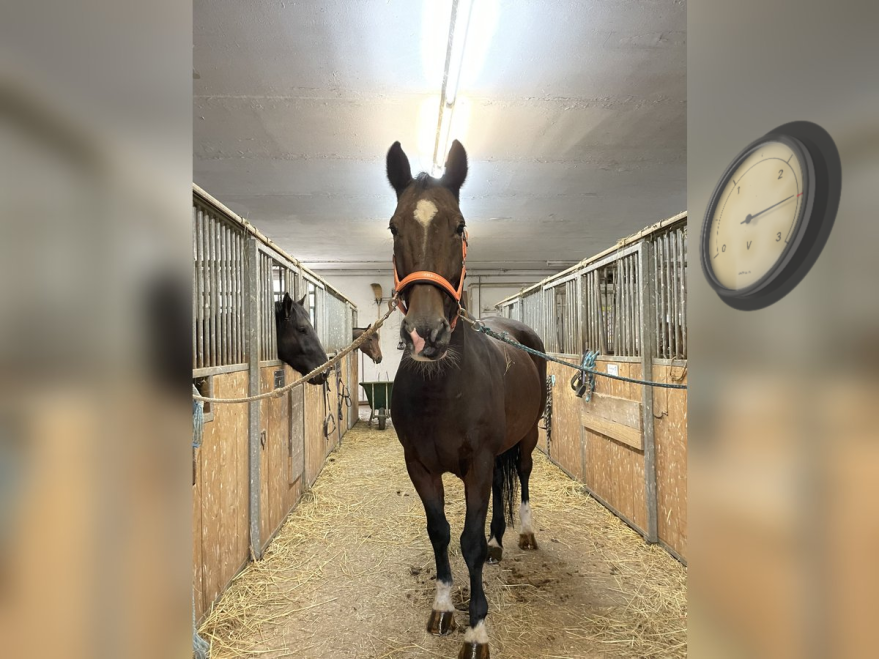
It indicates V 2.5
